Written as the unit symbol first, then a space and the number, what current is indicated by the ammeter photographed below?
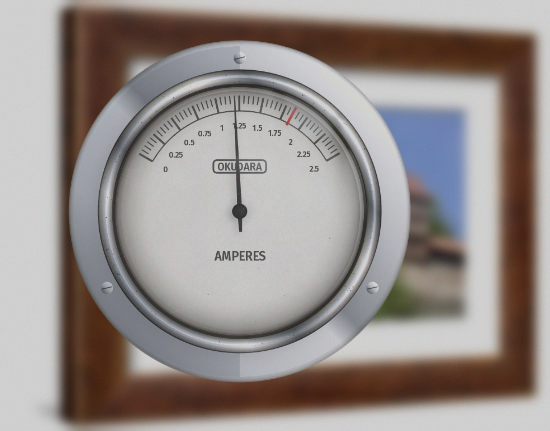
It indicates A 1.2
